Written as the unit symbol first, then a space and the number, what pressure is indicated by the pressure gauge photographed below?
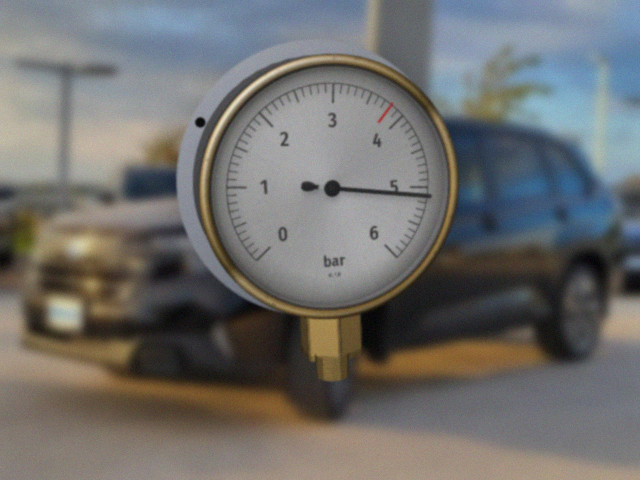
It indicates bar 5.1
